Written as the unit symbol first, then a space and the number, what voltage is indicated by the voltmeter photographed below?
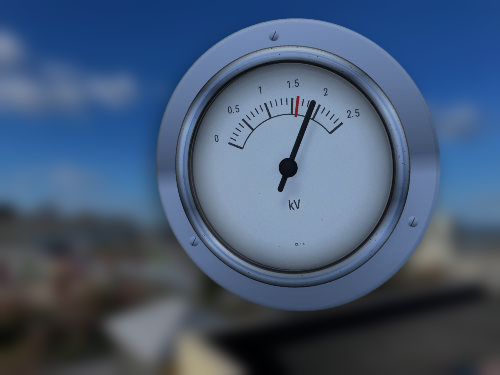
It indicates kV 1.9
